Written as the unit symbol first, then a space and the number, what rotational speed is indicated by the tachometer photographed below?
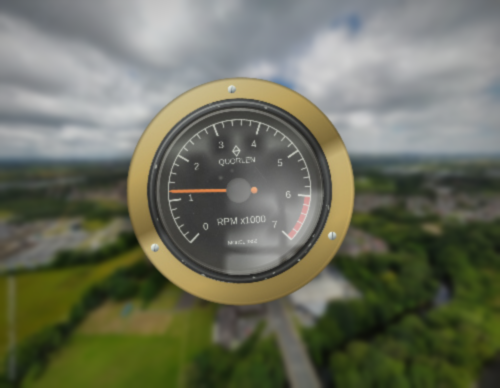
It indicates rpm 1200
